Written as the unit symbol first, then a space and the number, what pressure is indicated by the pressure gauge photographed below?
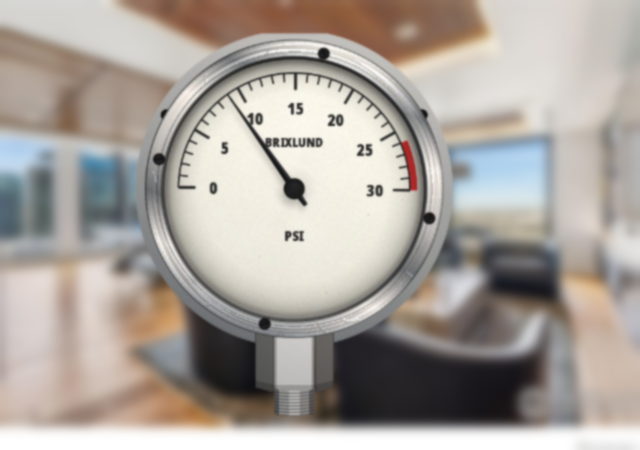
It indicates psi 9
